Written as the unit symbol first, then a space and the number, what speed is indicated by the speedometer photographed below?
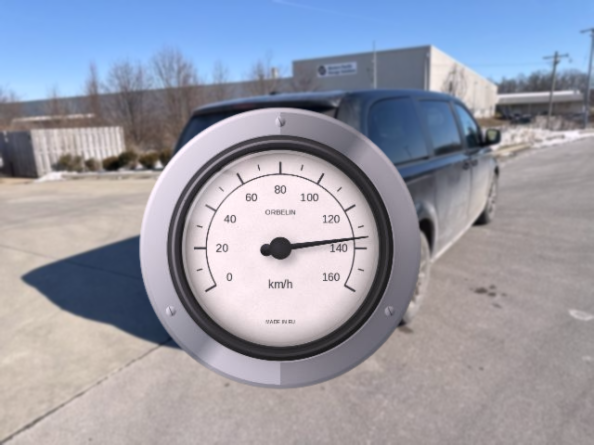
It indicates km/h 135
